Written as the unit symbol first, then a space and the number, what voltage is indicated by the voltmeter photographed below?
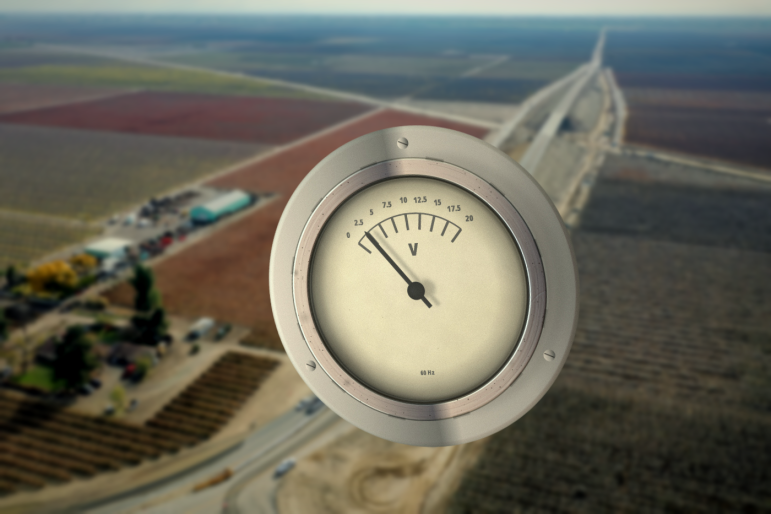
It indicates V 2.5
